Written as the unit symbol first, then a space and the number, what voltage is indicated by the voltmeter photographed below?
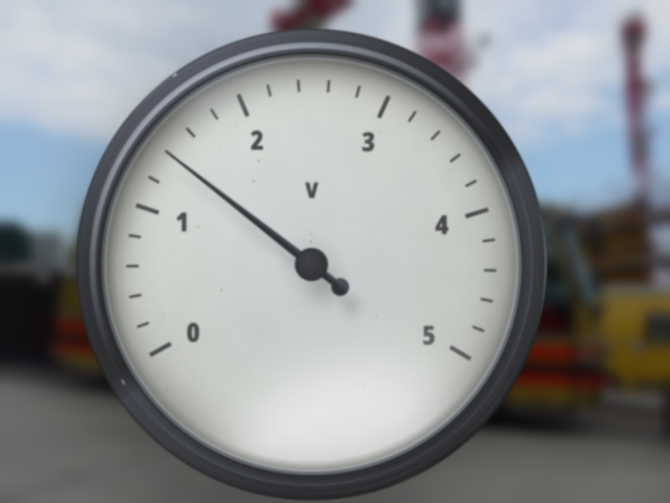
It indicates V 1.4
